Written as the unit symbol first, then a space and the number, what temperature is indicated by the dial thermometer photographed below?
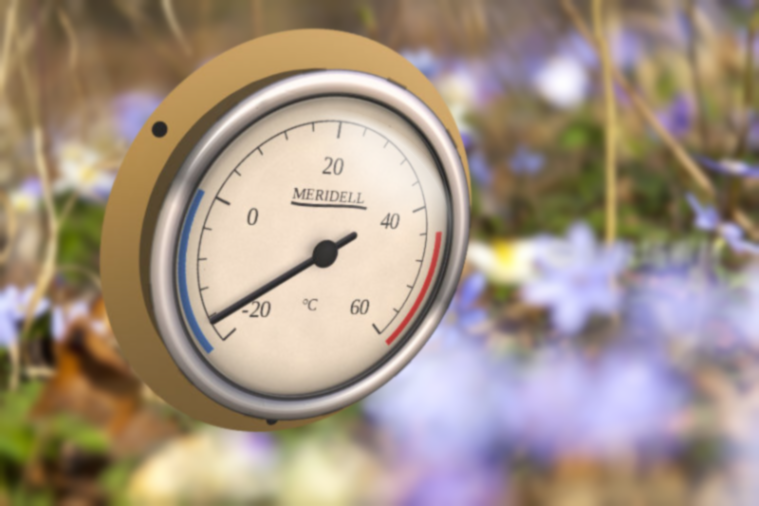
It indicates °C -16
